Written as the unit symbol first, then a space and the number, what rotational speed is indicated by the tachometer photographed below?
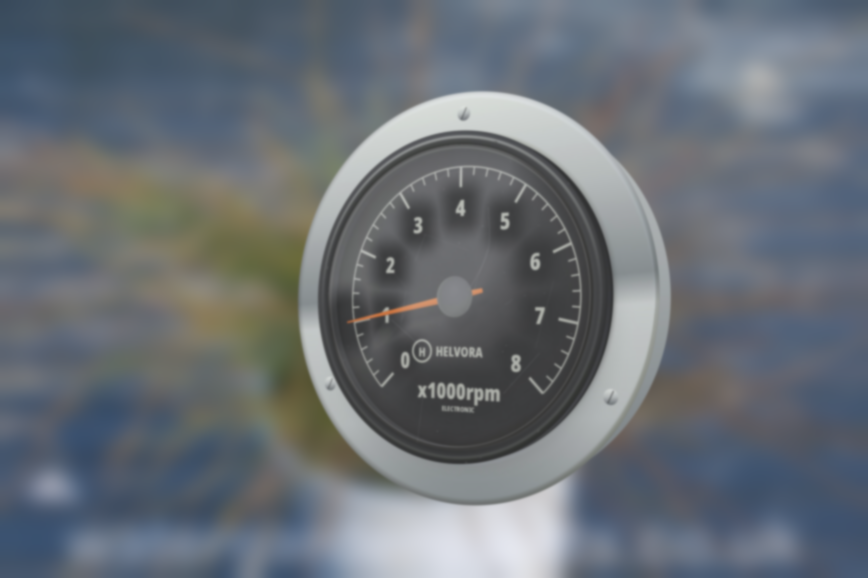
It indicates rpm 1000
